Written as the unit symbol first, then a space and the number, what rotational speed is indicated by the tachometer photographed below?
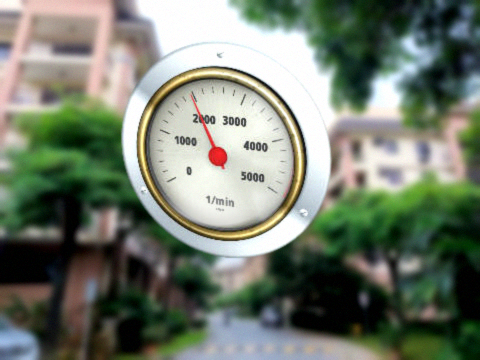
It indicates rpm 2000
